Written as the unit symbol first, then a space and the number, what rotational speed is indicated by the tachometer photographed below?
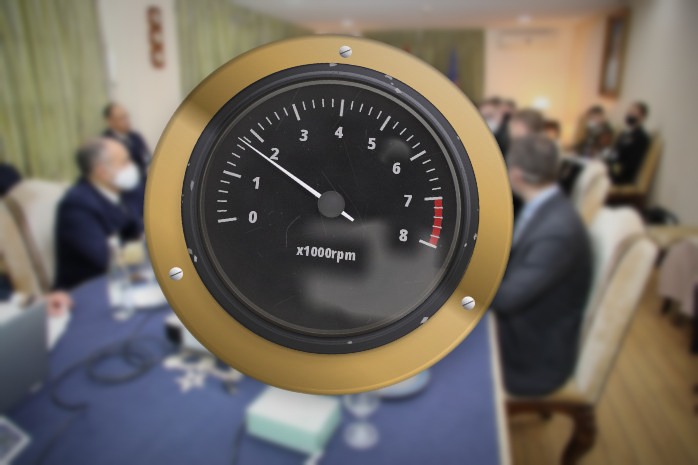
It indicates rpm 1700
